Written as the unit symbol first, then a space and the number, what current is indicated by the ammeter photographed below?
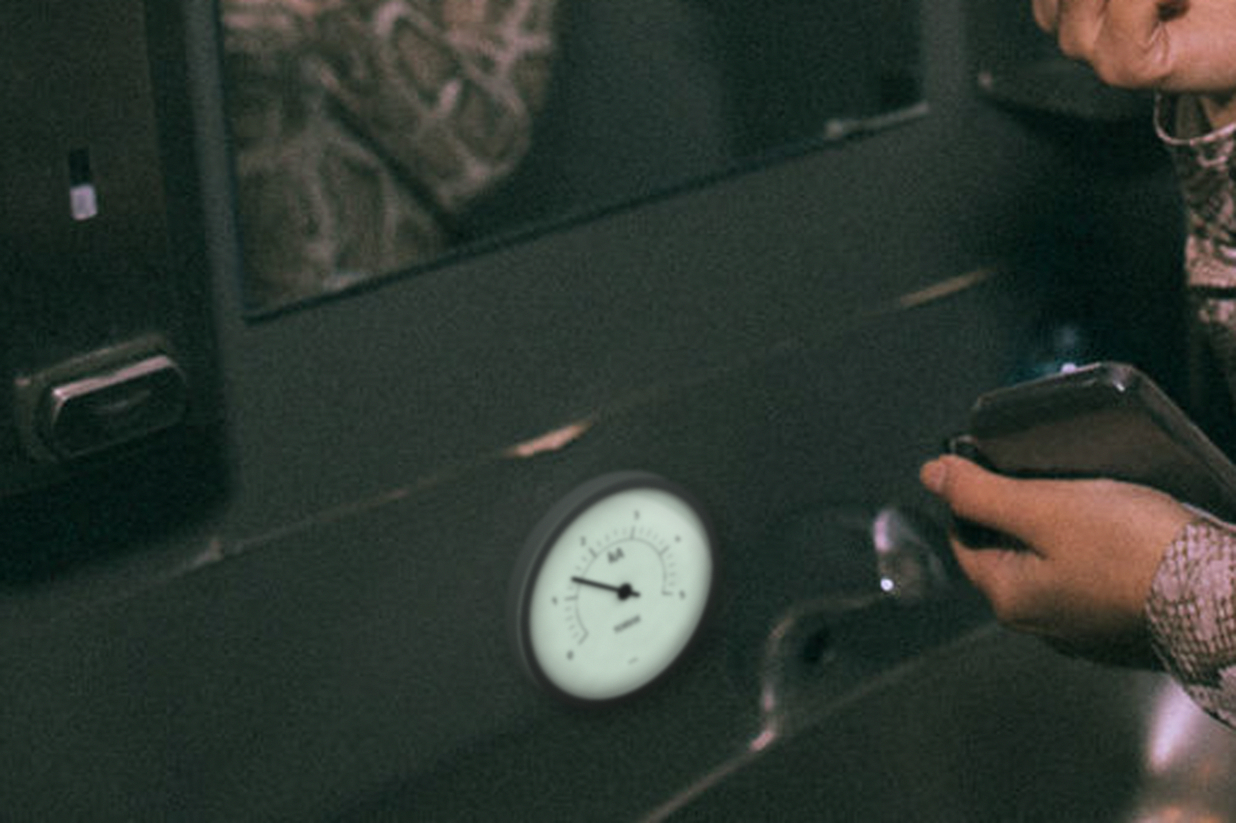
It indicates kA 1.4
